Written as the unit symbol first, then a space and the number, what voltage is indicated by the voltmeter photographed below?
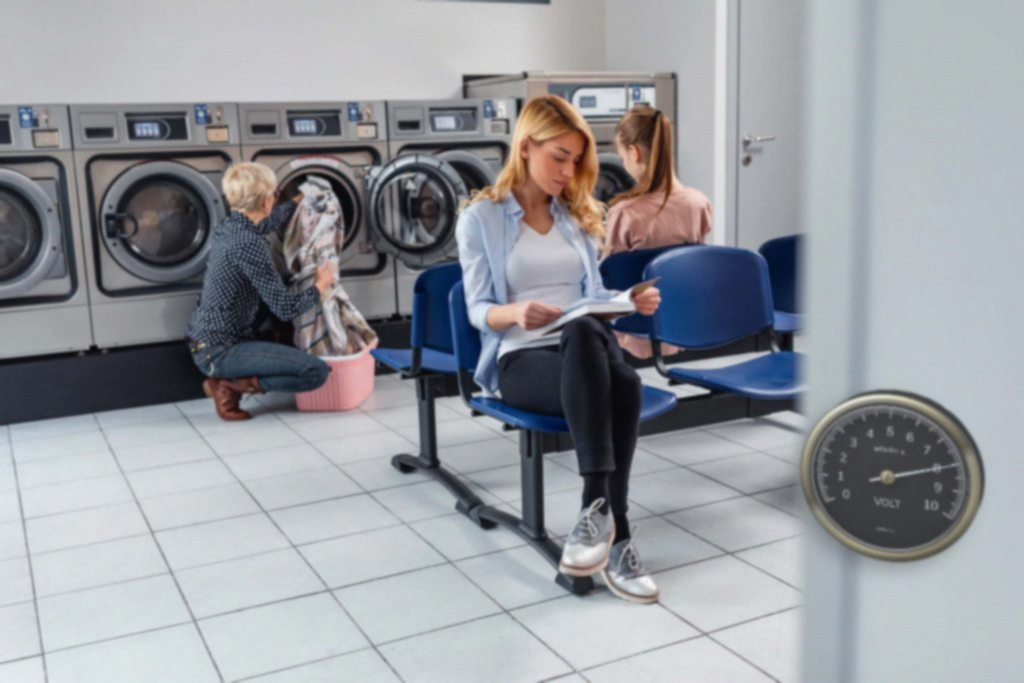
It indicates V 8
